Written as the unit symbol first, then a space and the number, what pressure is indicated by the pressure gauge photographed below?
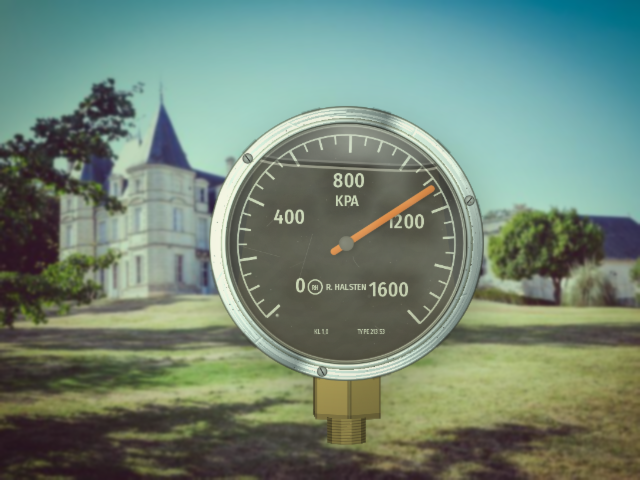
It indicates kPa 1125
